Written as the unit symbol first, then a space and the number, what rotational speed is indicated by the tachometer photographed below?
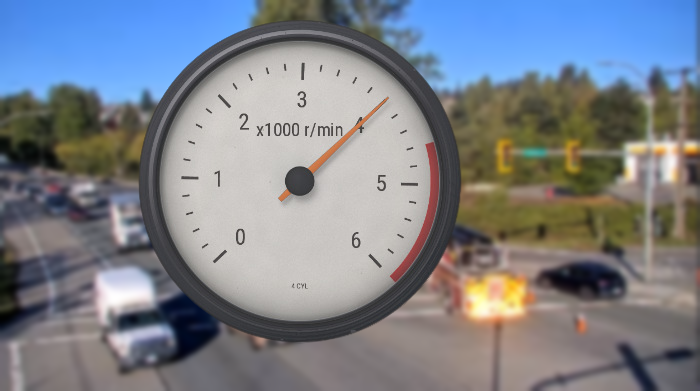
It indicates rpm 4000
